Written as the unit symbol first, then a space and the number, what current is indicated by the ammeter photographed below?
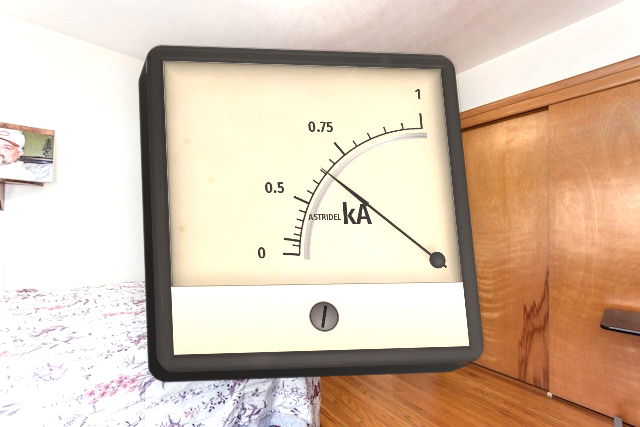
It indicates kA 0.65
